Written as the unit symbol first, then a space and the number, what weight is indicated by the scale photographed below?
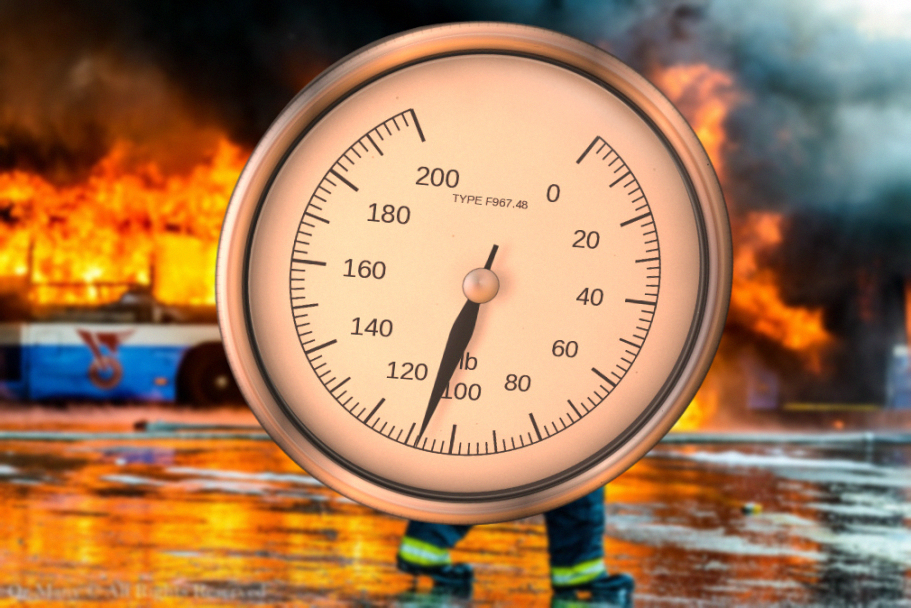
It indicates lb 108
